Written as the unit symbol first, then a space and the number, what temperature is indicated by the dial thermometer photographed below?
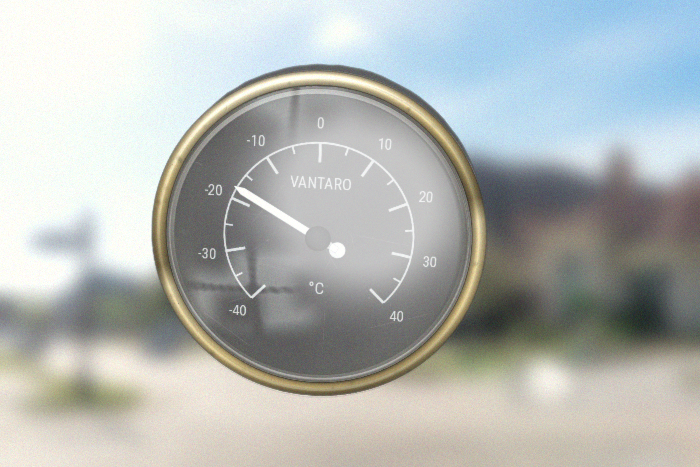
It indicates °C -17.5
